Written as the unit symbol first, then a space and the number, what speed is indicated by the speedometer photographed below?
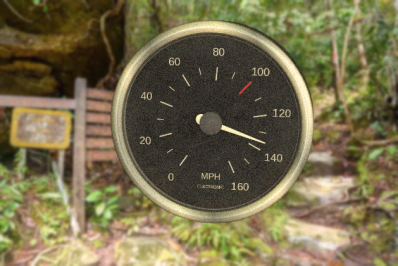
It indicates mph 135
